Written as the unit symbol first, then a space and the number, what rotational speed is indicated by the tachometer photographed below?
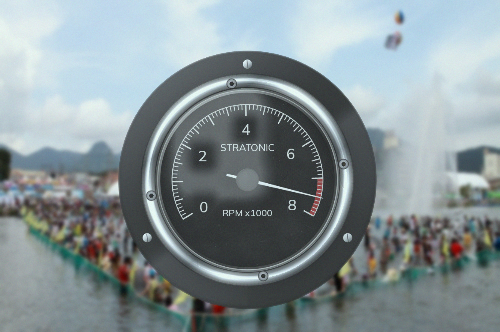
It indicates rpm 7500
